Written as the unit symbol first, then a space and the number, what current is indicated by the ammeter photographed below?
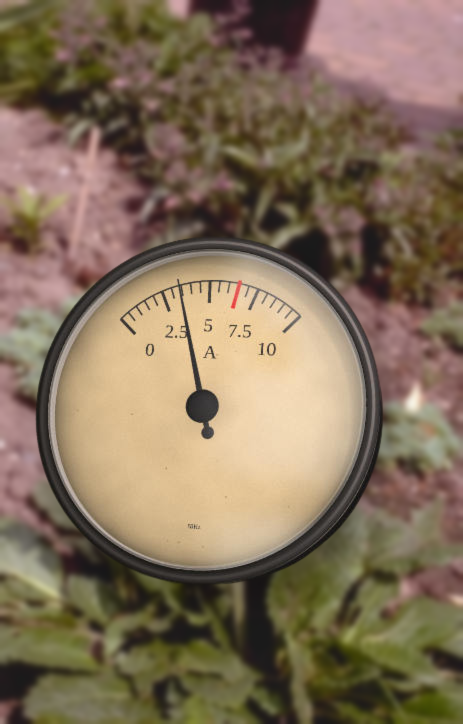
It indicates A 3.5
